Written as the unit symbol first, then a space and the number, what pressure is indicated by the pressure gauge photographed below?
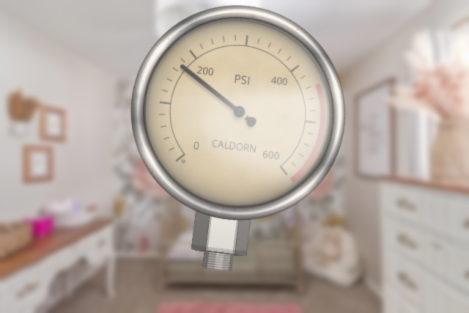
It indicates psi 170
